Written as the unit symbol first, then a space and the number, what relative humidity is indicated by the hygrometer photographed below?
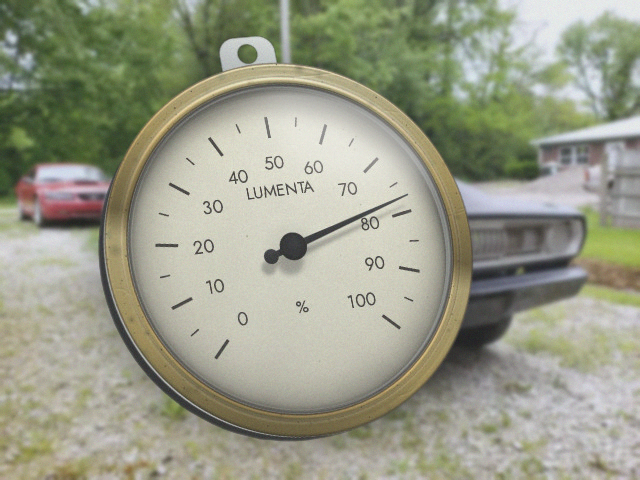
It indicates % 77.5
